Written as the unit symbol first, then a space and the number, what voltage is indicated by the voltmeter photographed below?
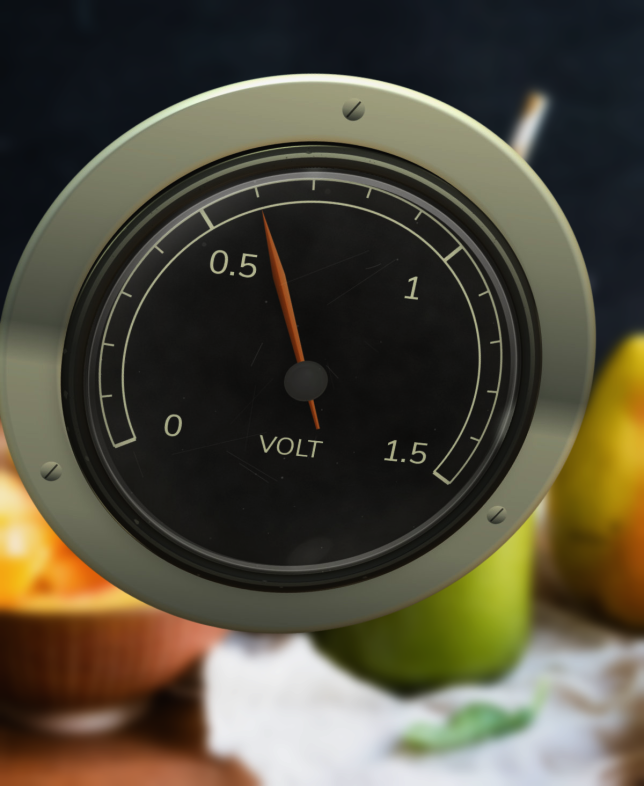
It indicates V 0.6
